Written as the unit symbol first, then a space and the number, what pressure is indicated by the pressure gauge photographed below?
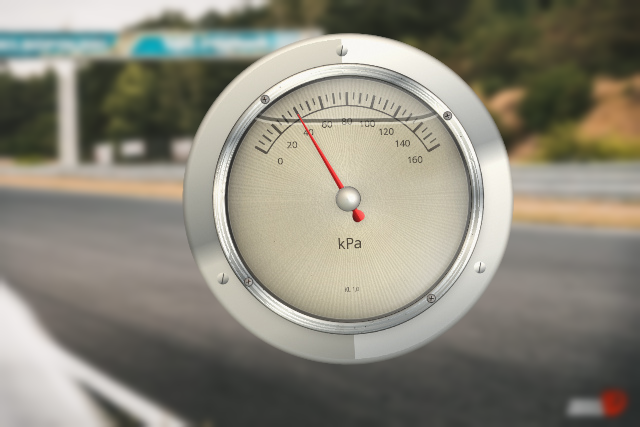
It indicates kPa 40
